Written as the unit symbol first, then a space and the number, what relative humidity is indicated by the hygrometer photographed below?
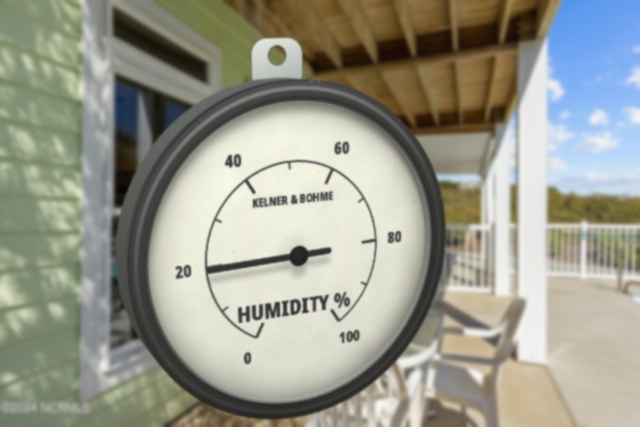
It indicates % 20
